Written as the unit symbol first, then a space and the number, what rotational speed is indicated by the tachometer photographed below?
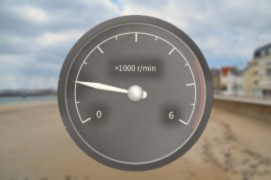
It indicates rpm 1000
